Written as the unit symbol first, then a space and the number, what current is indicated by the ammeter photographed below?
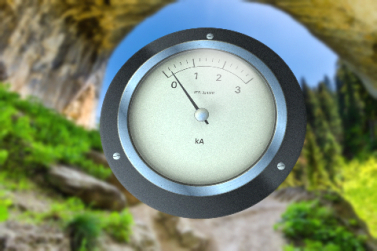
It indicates kA 0.2
